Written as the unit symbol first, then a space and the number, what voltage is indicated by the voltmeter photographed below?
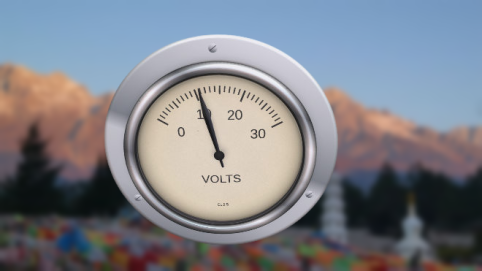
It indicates V 11
